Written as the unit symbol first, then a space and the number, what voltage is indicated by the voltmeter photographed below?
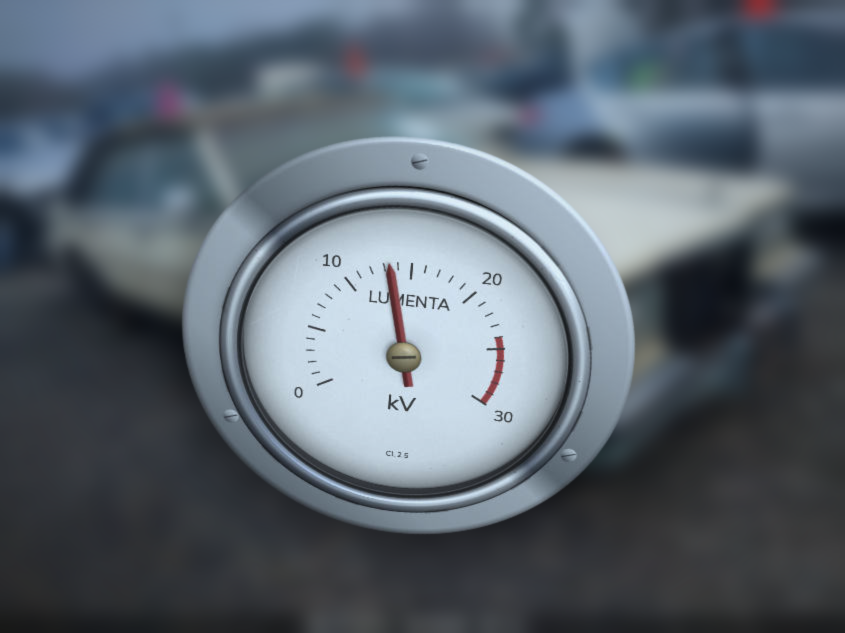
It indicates kV 13.5
